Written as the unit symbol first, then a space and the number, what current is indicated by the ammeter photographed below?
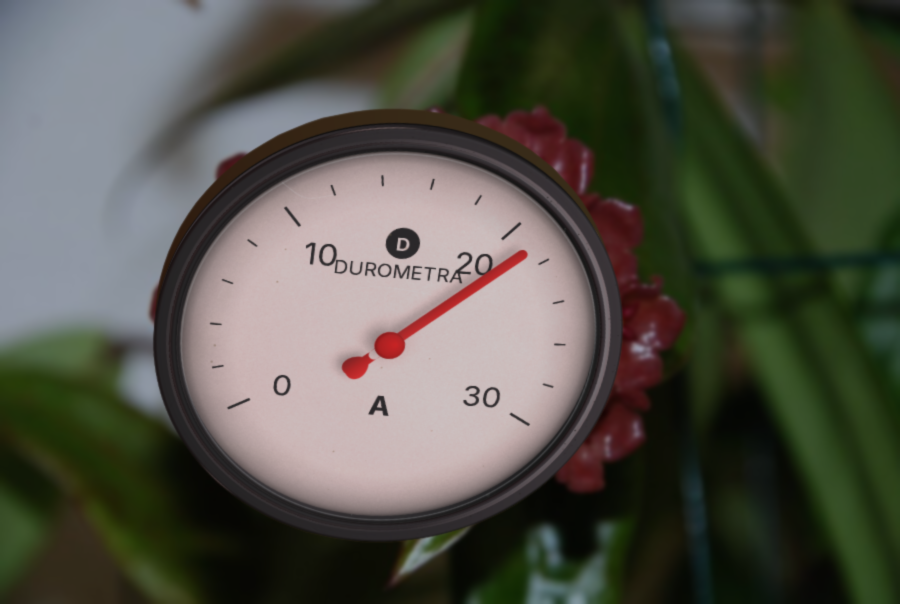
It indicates A 21
